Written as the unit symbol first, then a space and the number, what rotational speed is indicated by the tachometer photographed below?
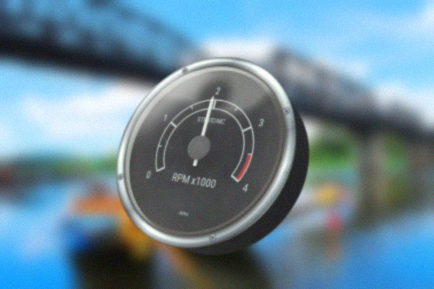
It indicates rpm 2000
